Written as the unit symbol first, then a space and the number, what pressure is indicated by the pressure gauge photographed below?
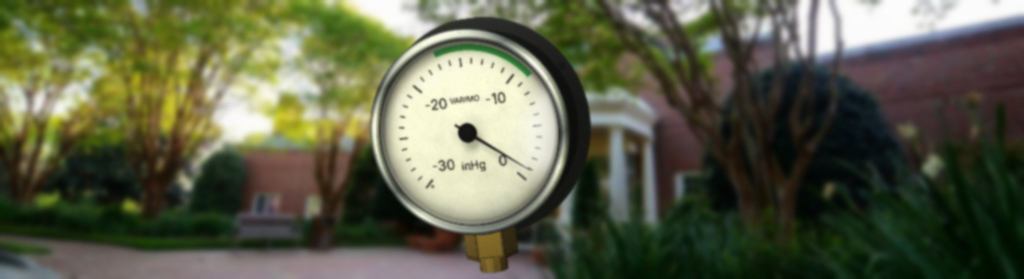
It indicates inHg -1
